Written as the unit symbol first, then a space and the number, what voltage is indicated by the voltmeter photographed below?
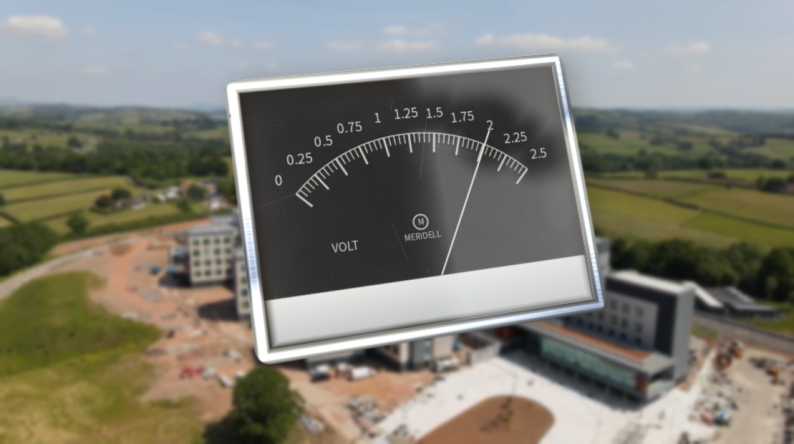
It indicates V 2
